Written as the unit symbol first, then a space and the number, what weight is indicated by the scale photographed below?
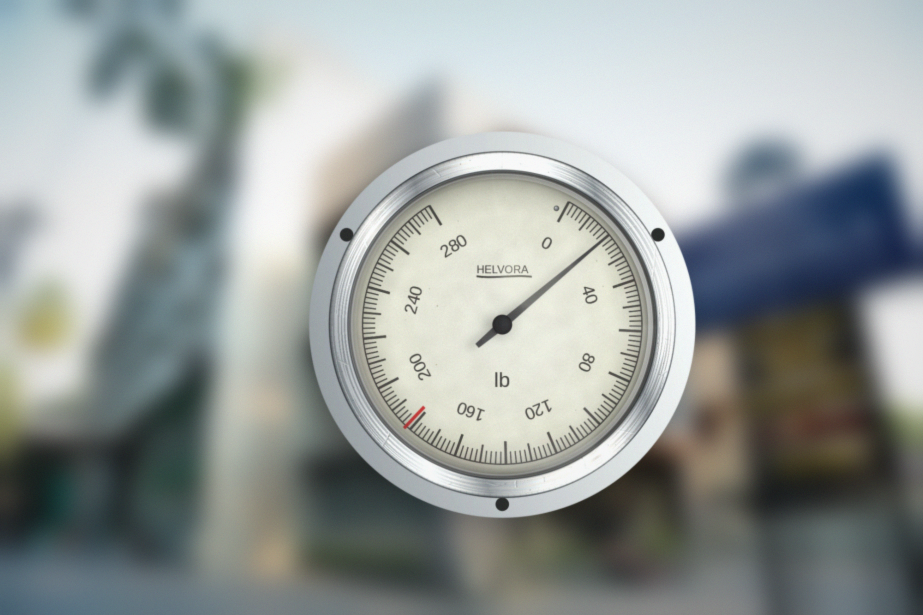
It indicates lb 20
